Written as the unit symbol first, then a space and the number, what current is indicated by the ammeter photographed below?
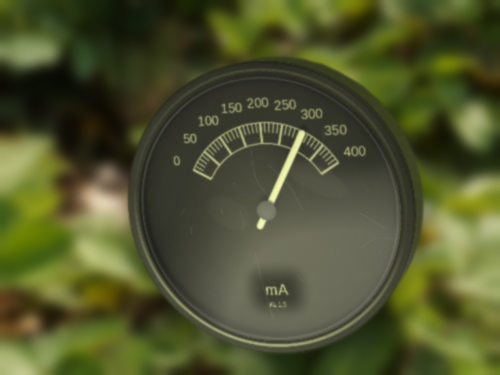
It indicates mA 300
